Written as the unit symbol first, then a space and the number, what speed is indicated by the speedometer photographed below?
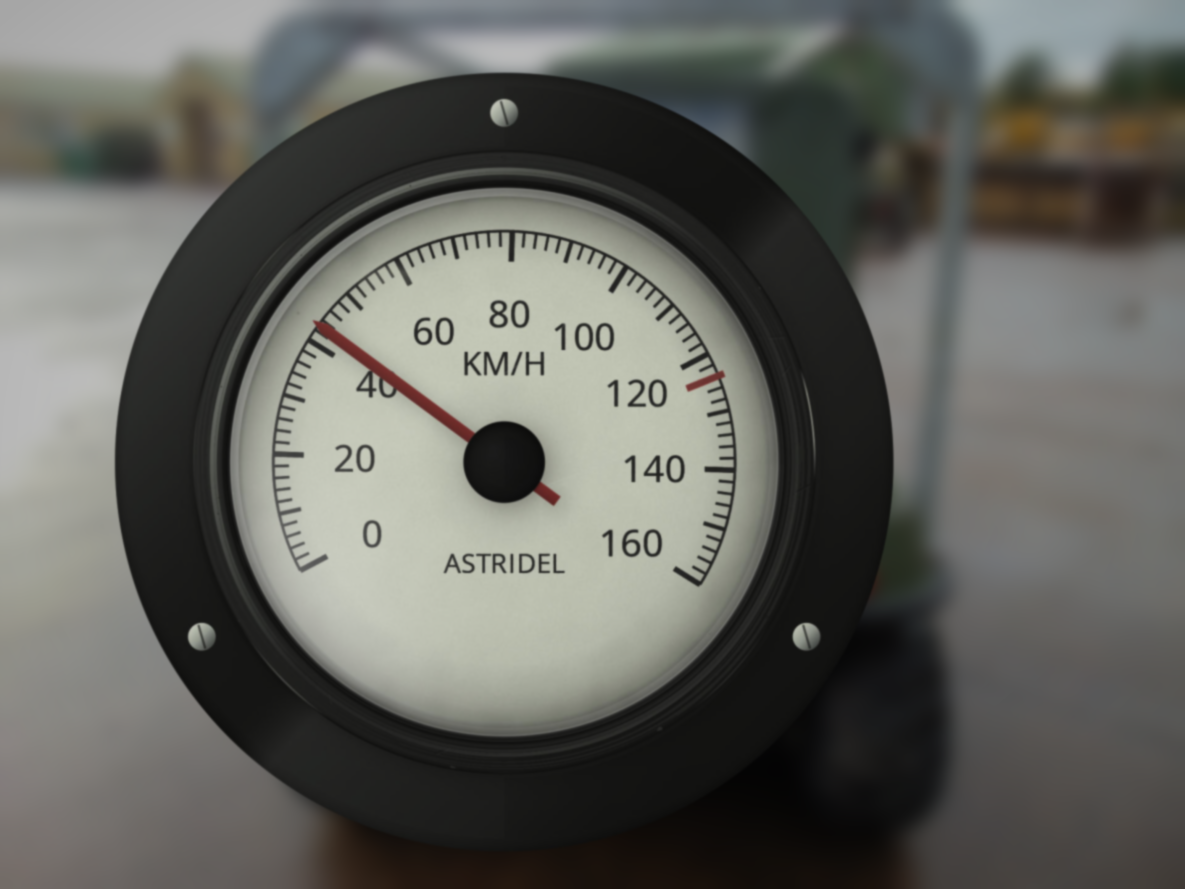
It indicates km/h 43
